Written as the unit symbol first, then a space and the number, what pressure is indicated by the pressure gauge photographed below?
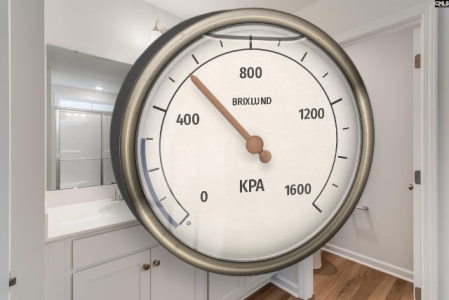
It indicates kPa 550
